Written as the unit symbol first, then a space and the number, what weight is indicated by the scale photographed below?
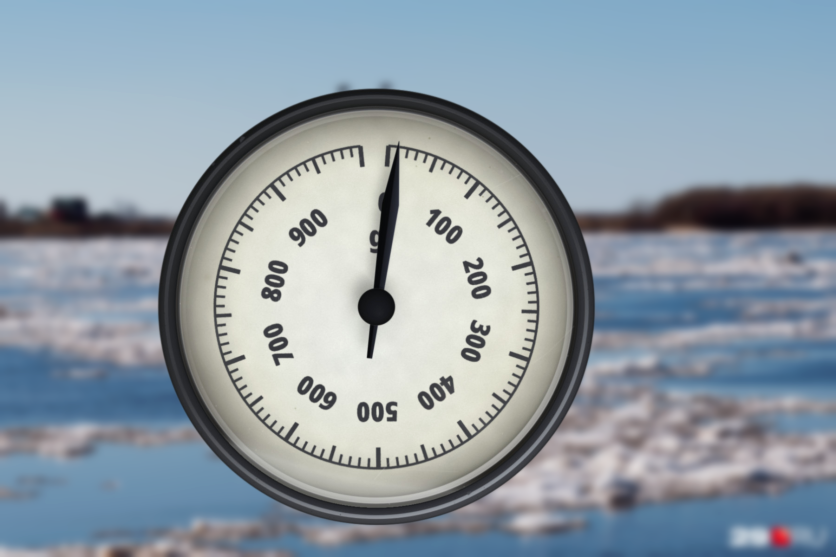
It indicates g 10
